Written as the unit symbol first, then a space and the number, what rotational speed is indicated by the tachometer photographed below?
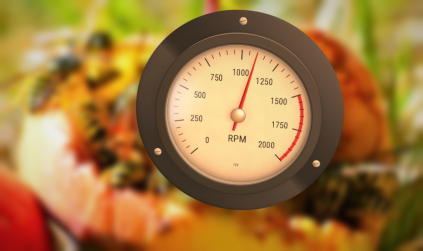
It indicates rpm 1100
